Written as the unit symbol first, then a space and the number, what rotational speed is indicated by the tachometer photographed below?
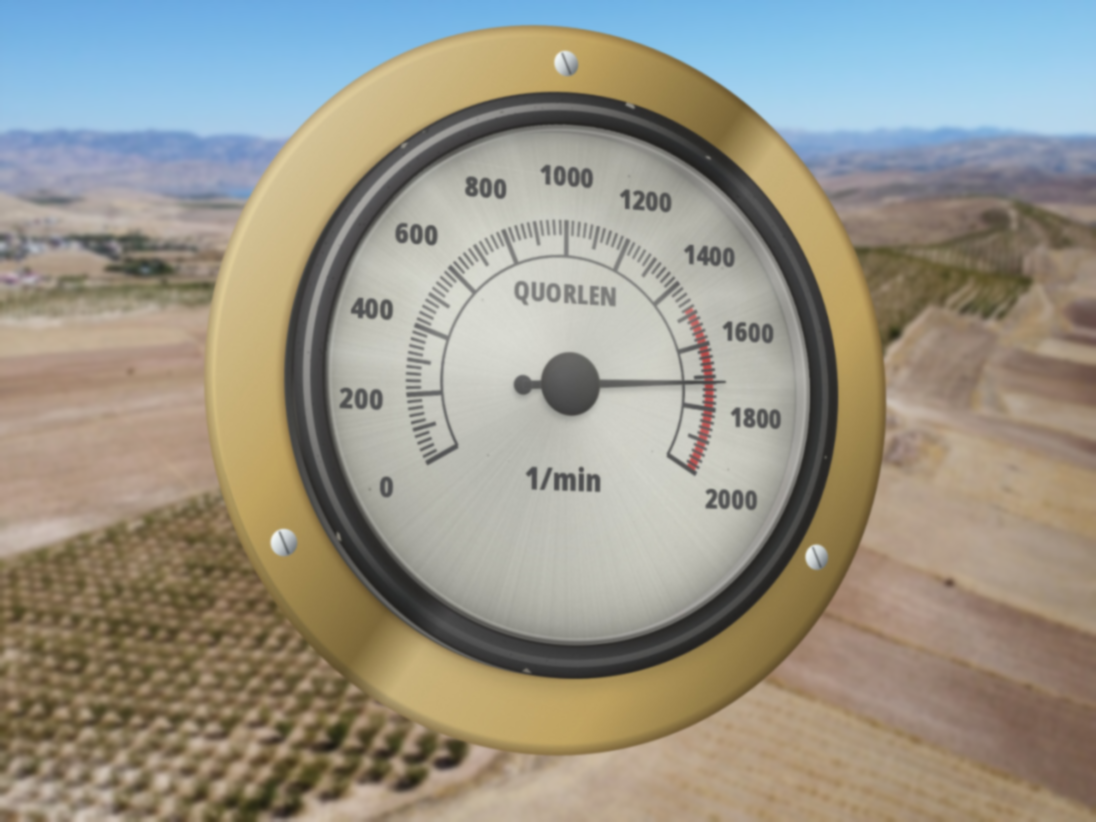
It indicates rpm 1720
